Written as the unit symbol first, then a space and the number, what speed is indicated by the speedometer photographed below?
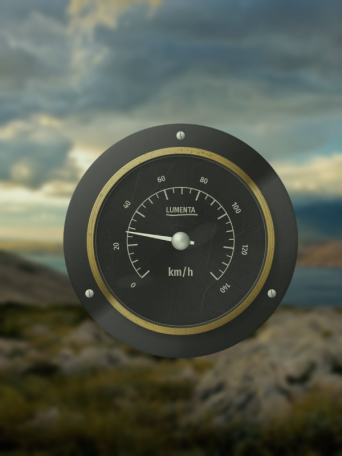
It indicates km/h 27.5
